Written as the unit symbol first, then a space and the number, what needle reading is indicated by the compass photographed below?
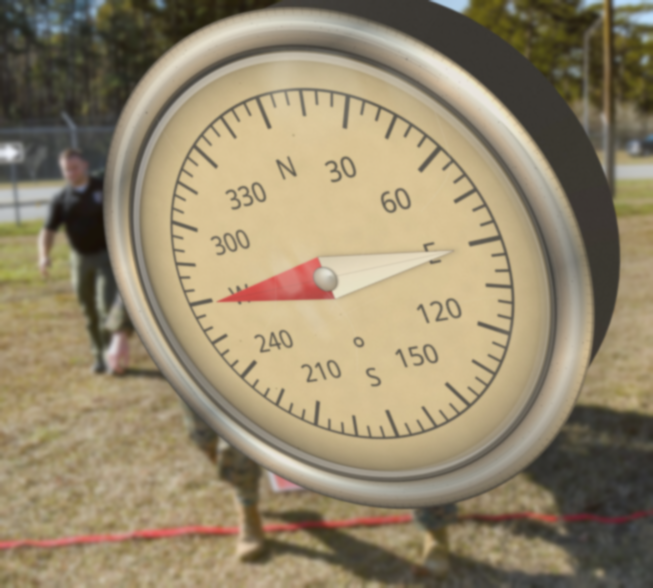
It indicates ° 270
